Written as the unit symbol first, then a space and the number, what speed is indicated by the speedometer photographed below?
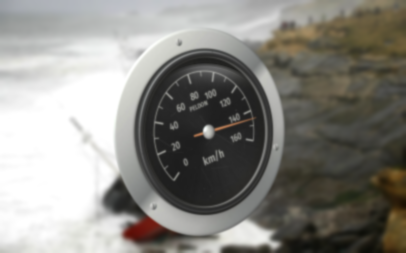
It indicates km/h 145
